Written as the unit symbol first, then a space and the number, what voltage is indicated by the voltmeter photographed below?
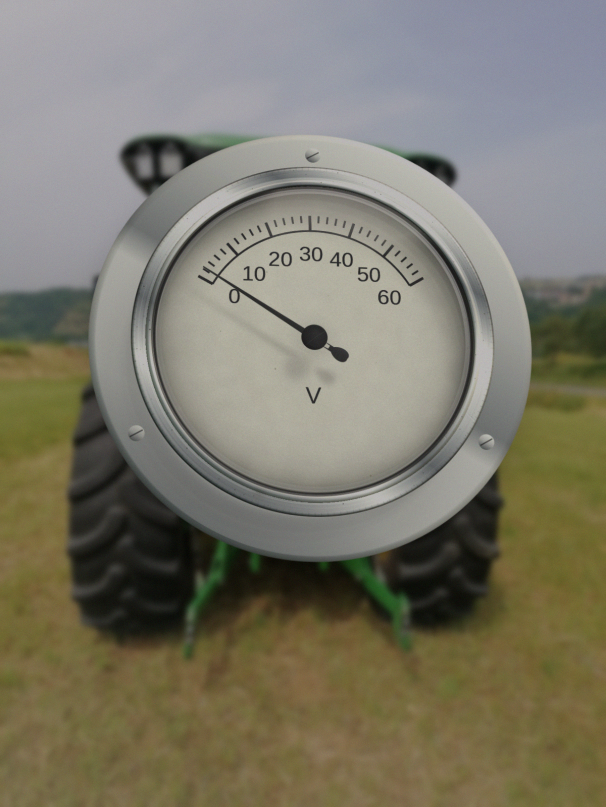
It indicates V 2
